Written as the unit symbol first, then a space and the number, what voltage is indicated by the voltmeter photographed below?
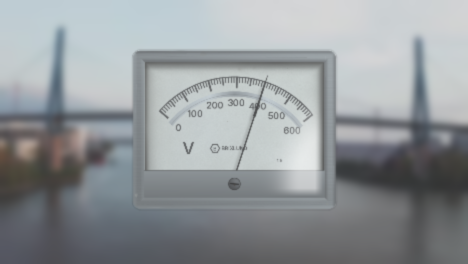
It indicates V 400
